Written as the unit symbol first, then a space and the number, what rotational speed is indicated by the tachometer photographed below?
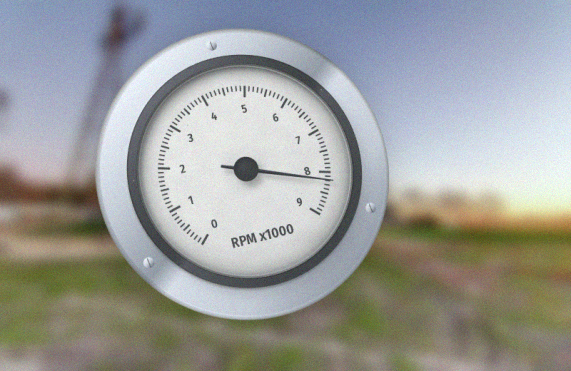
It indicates rpm 8200
